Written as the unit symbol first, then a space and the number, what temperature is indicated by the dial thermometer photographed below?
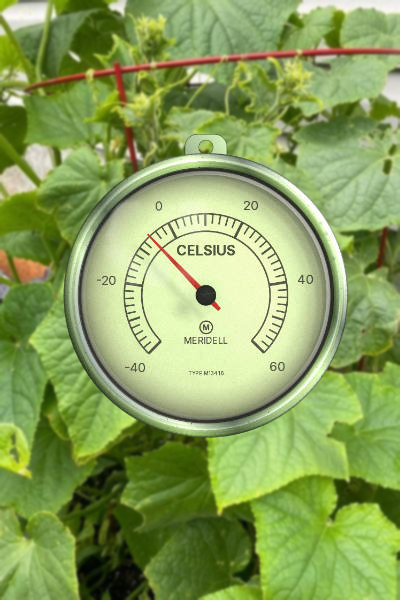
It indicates °C -6
